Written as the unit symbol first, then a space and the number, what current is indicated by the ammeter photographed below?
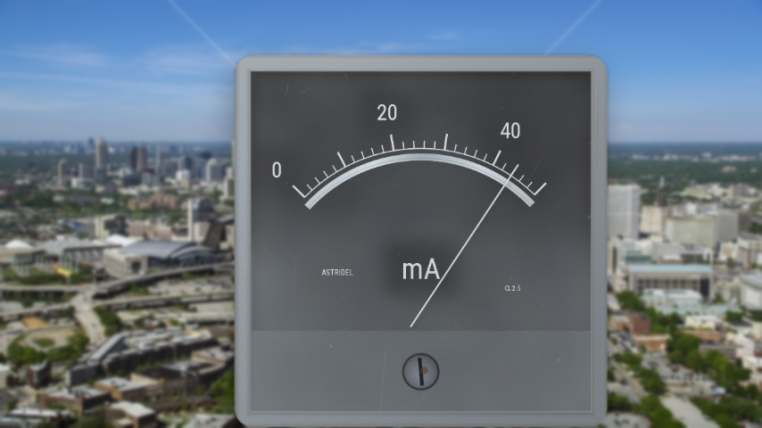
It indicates mA 44
